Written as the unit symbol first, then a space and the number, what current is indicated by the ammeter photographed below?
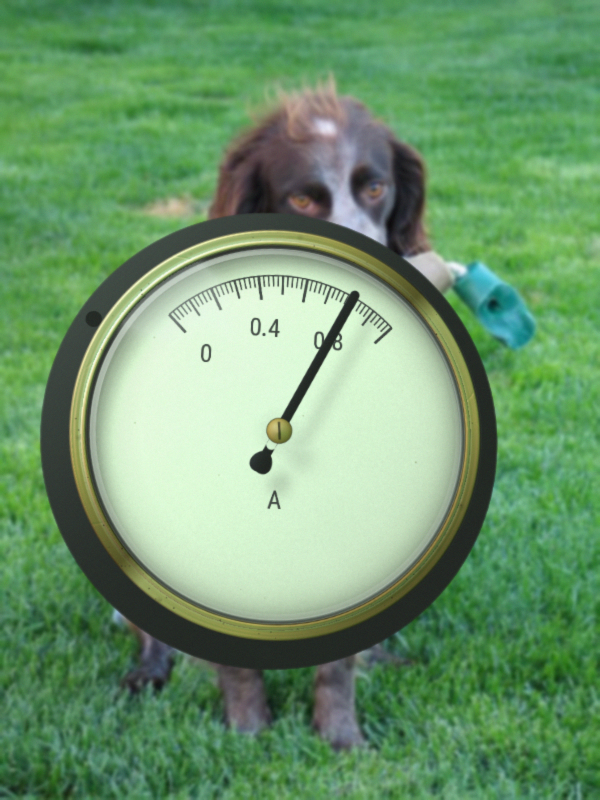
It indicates A 0.8
